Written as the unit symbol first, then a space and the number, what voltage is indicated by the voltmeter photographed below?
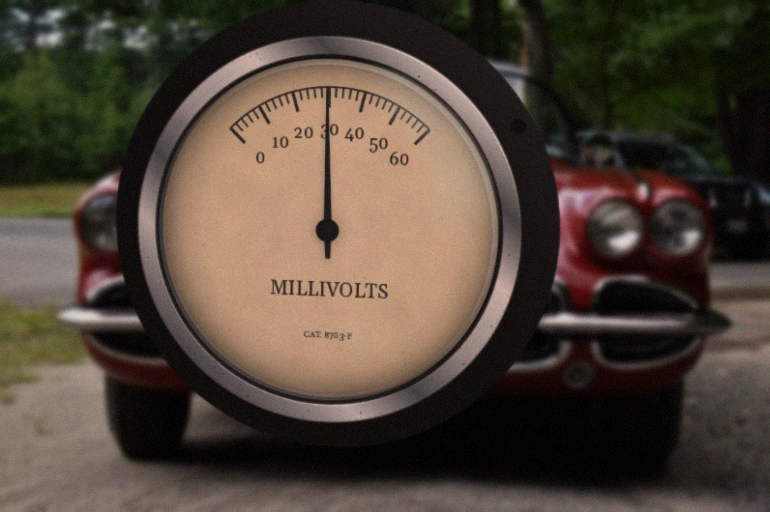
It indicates mV 30
